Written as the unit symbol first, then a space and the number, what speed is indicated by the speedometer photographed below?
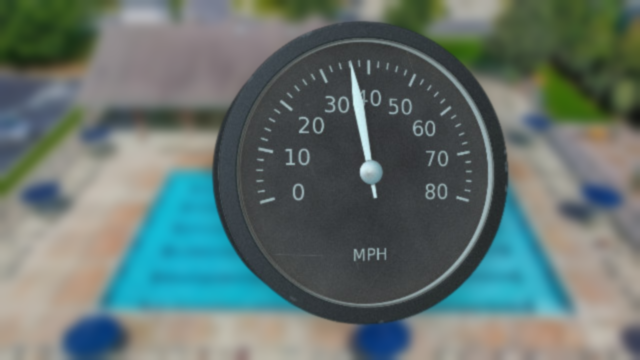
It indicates mph 36
